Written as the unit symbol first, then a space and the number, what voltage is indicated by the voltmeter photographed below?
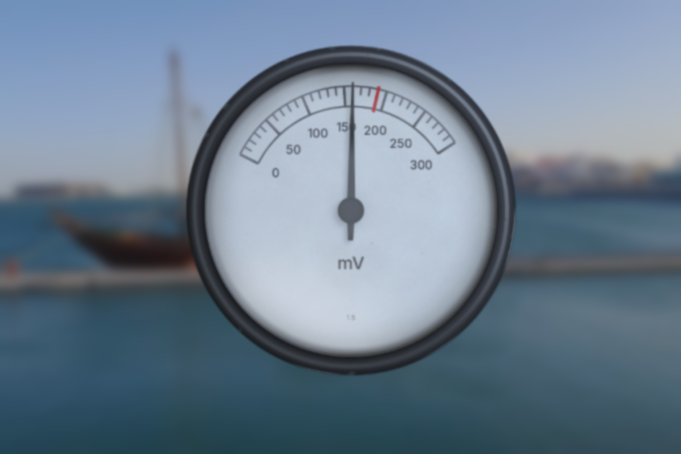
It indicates mV 160
